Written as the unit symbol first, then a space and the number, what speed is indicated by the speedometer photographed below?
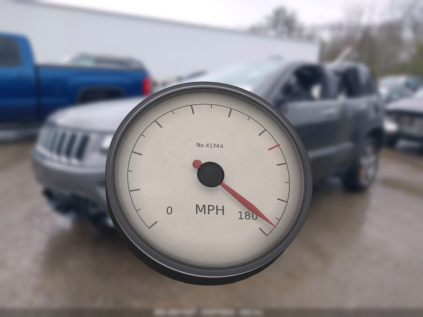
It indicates mph 175
